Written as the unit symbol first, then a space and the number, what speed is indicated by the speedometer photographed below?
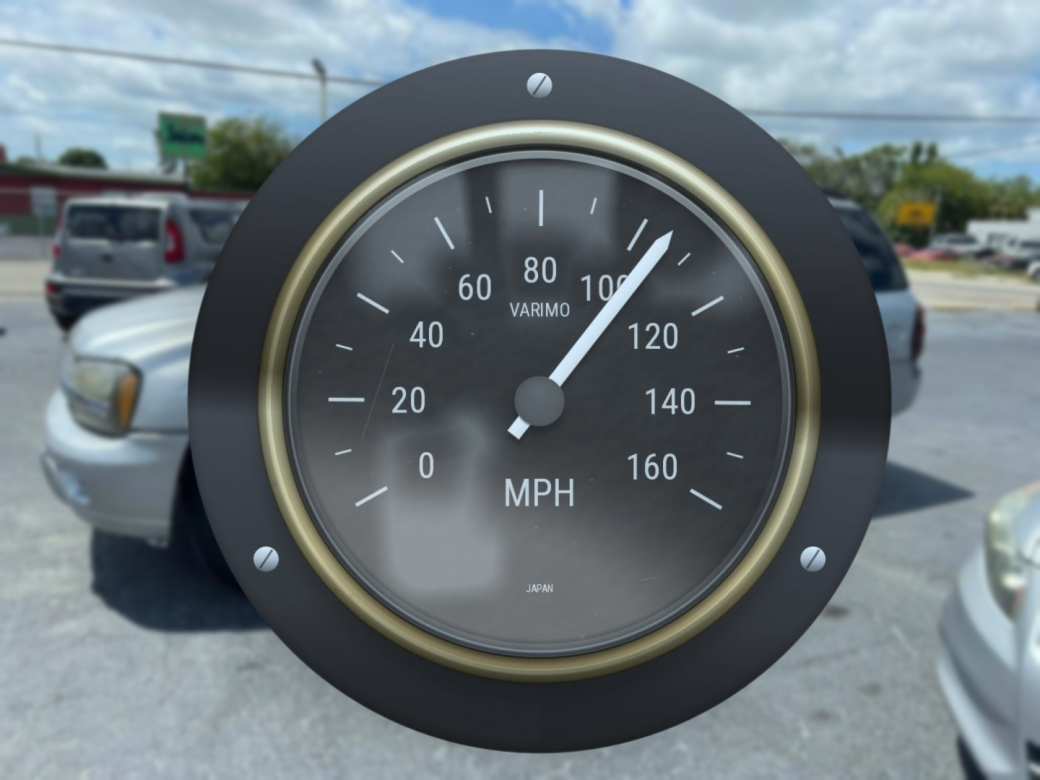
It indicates mph 105
